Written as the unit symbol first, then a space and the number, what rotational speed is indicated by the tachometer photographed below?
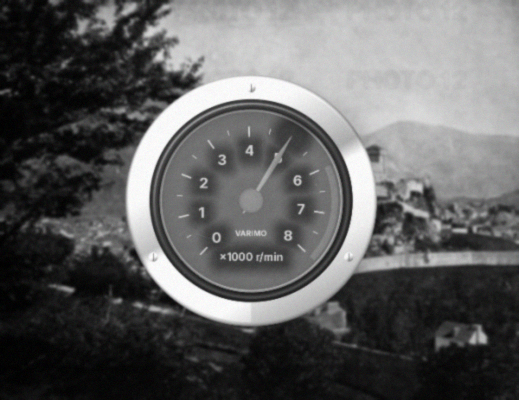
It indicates rpm 5000
